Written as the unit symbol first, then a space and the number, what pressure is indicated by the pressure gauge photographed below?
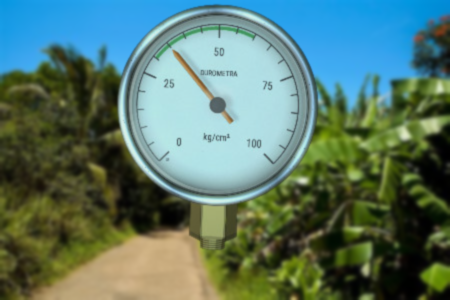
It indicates kg/cm² 35
